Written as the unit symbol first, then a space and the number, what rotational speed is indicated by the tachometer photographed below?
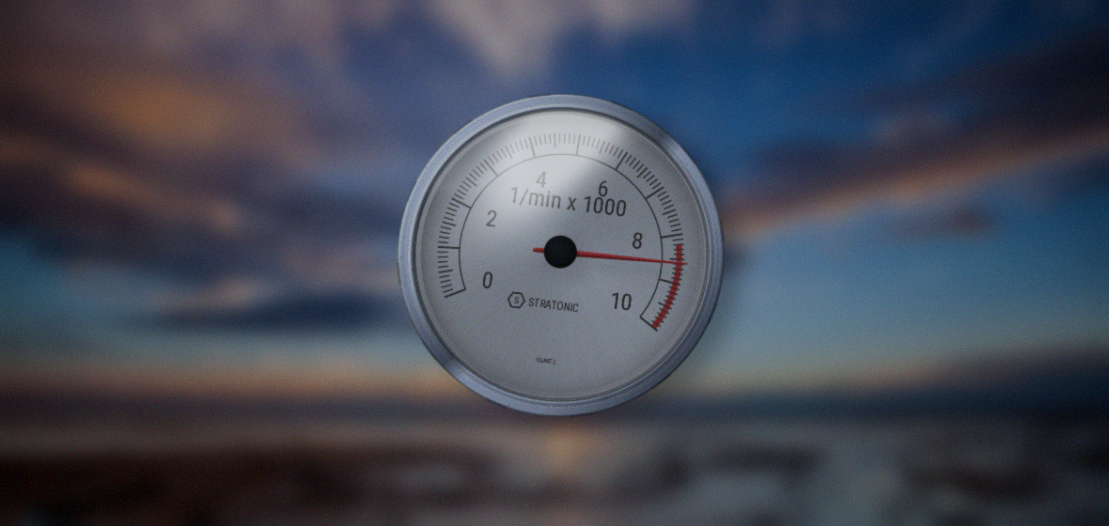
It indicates rpm 8600
